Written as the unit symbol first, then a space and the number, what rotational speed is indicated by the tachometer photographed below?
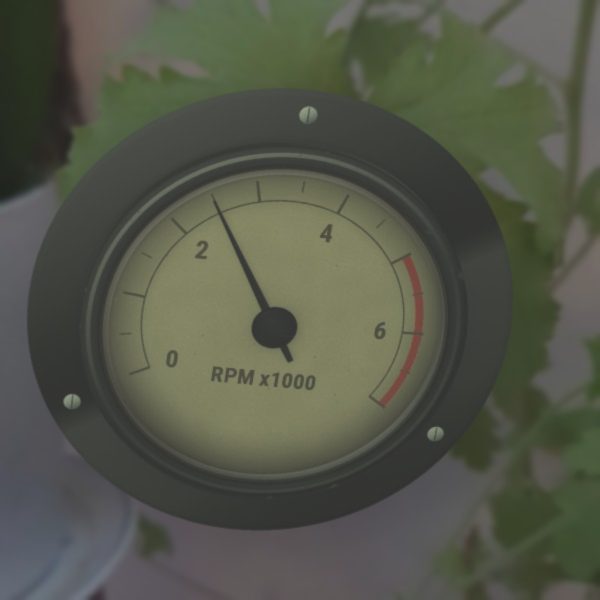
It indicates rpm 2500
